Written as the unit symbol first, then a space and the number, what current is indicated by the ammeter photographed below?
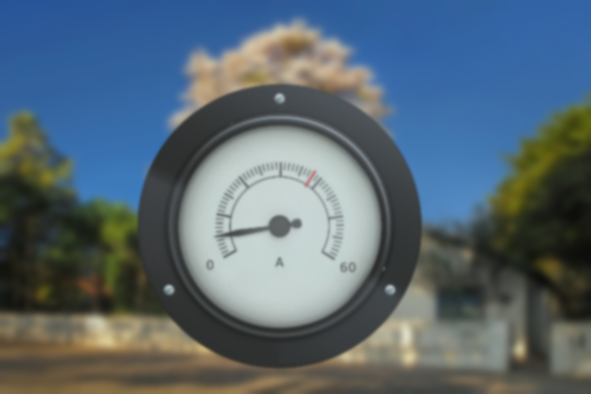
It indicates A 5
